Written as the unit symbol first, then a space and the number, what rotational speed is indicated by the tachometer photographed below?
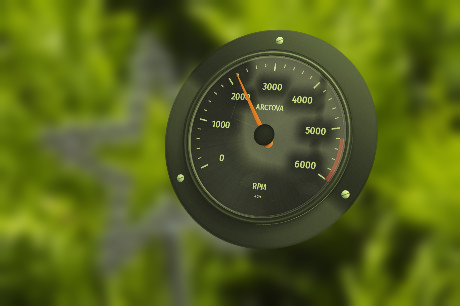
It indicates rpm 2200
